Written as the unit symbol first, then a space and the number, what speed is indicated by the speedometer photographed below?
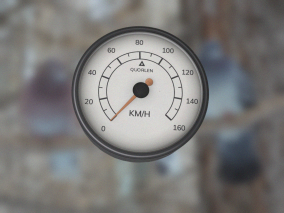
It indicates km/h 0
